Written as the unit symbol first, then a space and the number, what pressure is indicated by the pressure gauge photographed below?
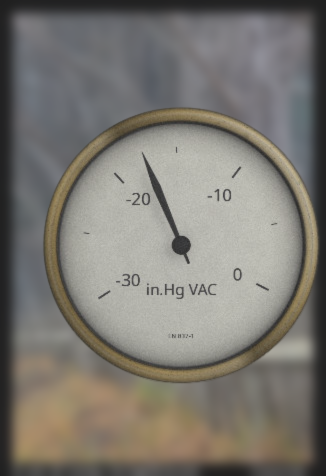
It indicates inHg -17.5
